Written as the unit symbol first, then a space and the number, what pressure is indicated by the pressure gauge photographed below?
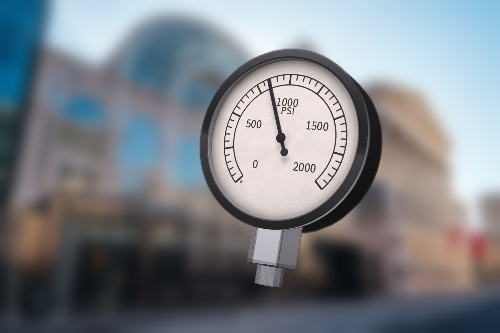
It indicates psi 850
